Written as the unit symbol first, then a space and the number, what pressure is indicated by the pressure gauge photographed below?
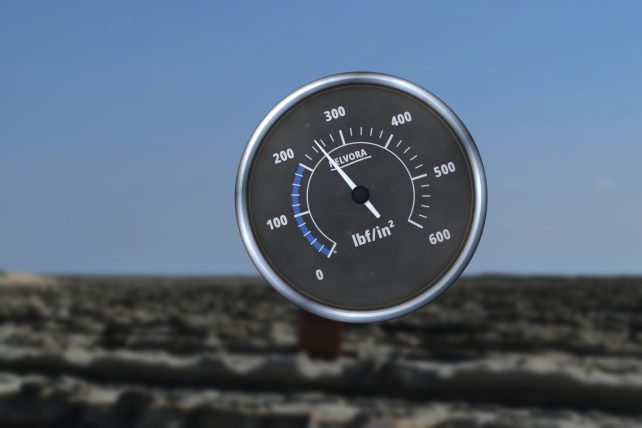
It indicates psi 250
